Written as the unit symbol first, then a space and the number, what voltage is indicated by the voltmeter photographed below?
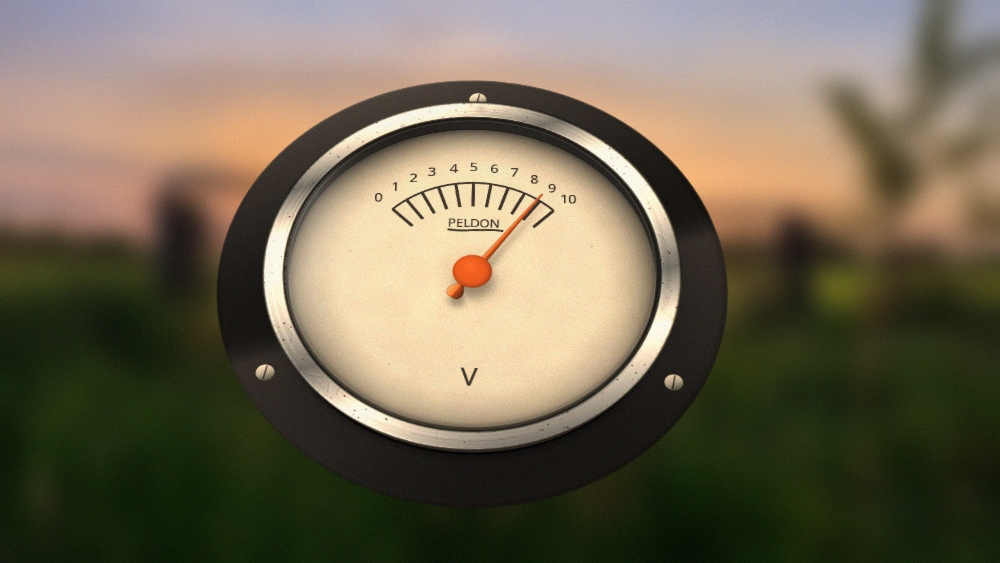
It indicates V 9
